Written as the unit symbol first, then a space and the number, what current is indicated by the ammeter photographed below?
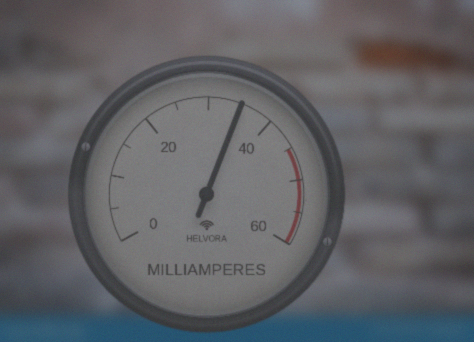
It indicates mA 35
